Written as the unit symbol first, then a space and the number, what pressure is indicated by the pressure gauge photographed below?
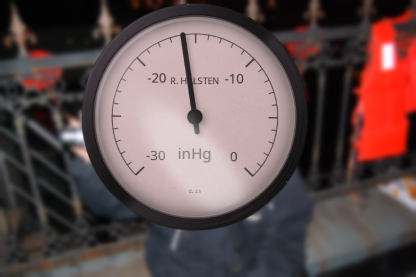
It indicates inHg -16
